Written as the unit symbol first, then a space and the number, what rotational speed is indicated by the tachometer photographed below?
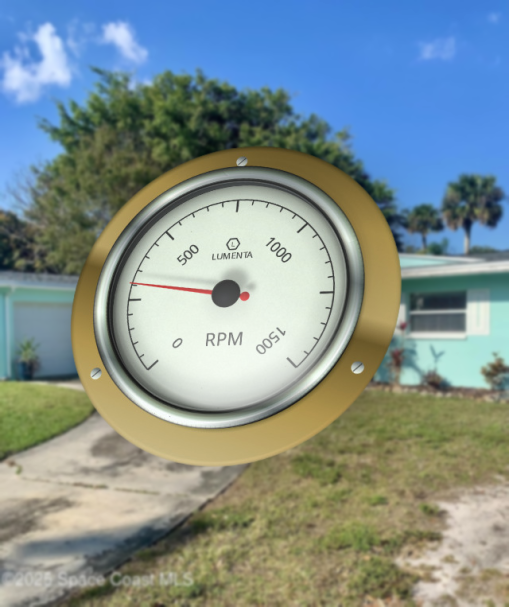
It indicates rpm 300
